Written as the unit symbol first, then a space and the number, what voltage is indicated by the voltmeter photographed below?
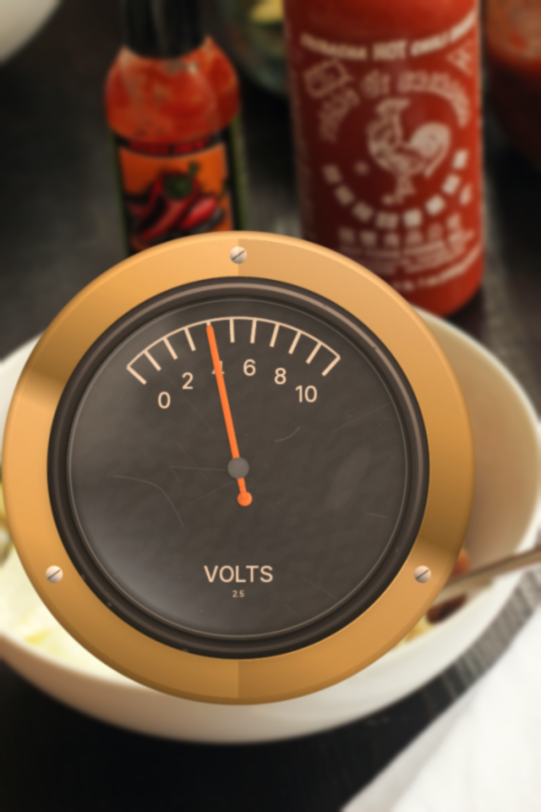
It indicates V 4
